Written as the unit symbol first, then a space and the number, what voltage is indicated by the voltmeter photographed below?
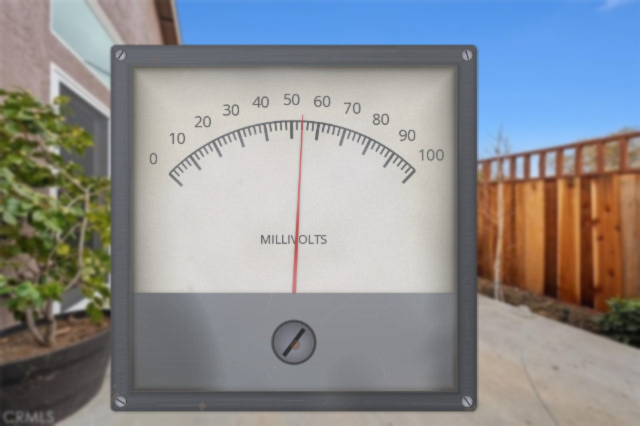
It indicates mV 54
